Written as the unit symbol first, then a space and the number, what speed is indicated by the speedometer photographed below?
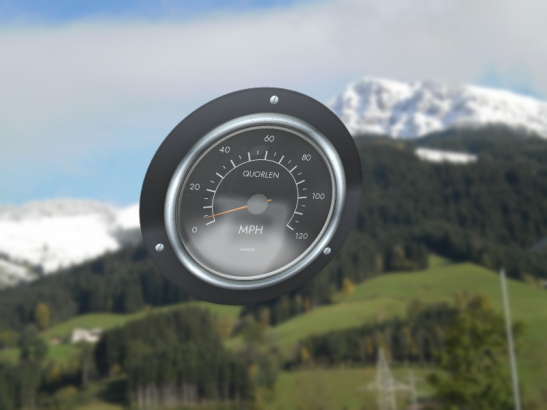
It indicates mph 5
